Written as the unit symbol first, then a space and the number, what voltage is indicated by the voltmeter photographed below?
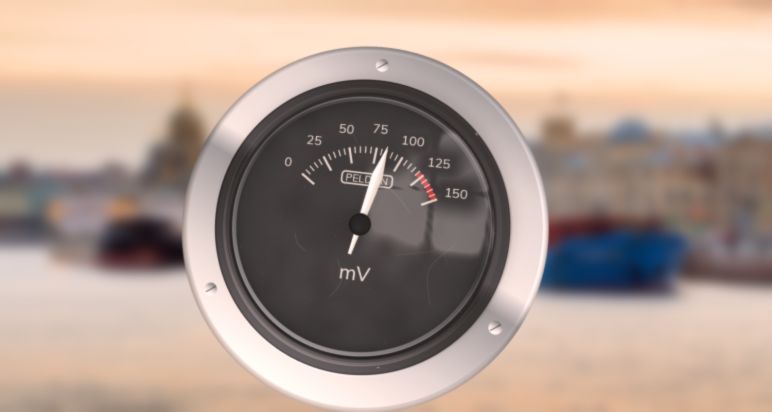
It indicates mV 85
